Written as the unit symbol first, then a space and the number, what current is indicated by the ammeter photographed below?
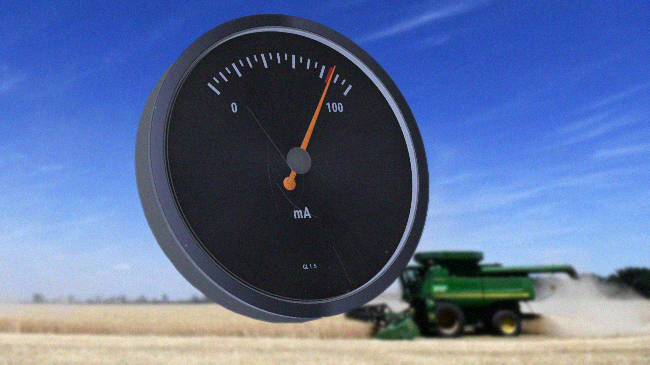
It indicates mA 85
